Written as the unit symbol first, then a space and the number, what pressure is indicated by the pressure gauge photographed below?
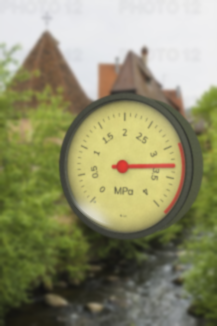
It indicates MPa 3.3
